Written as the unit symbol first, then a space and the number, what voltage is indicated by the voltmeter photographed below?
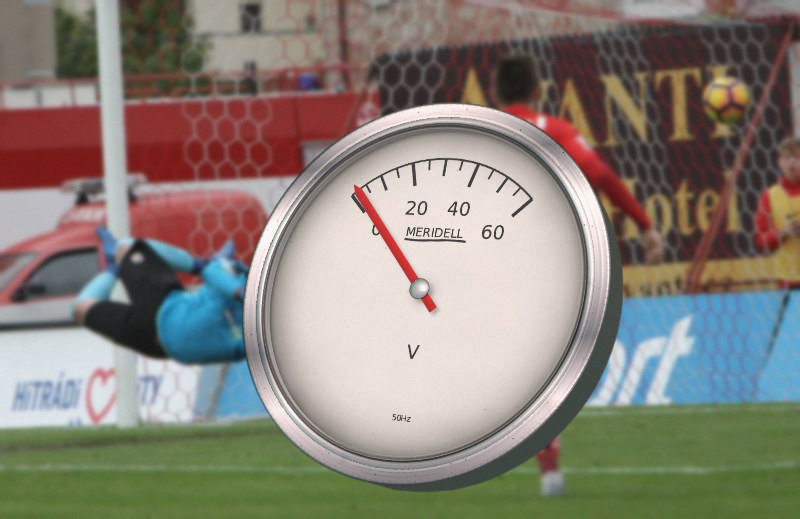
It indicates V 2.5
